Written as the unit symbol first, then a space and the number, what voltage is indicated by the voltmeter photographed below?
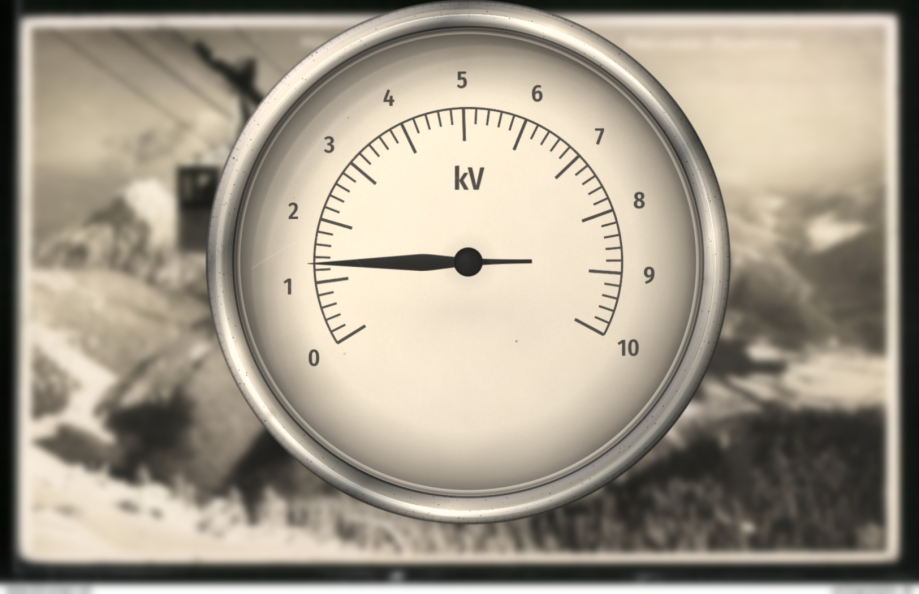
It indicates kV 1.3
